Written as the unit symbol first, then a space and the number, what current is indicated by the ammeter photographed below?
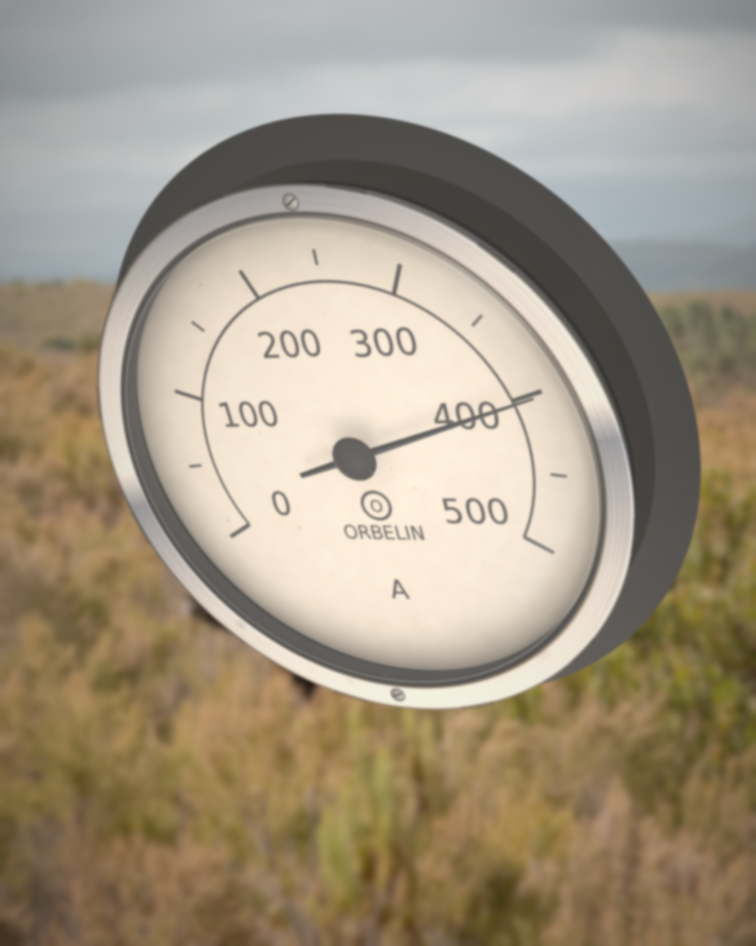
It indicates A 400
